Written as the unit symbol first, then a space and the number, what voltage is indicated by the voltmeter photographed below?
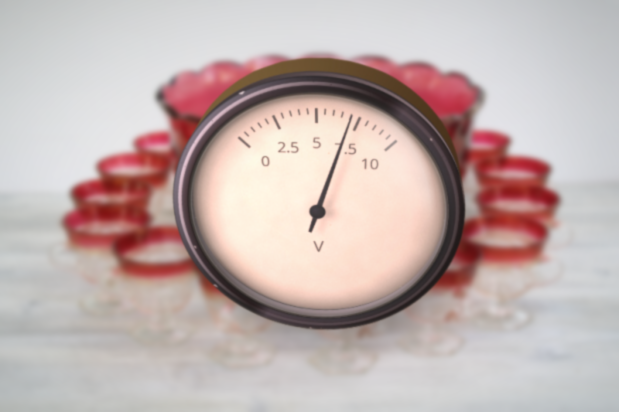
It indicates V 7
